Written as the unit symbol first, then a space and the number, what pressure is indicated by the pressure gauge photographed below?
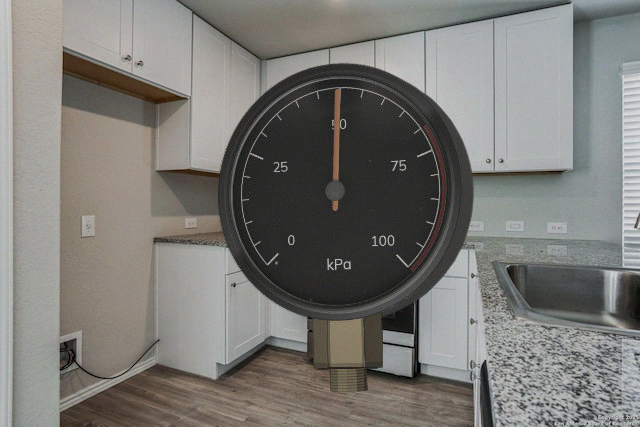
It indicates kPa 50
